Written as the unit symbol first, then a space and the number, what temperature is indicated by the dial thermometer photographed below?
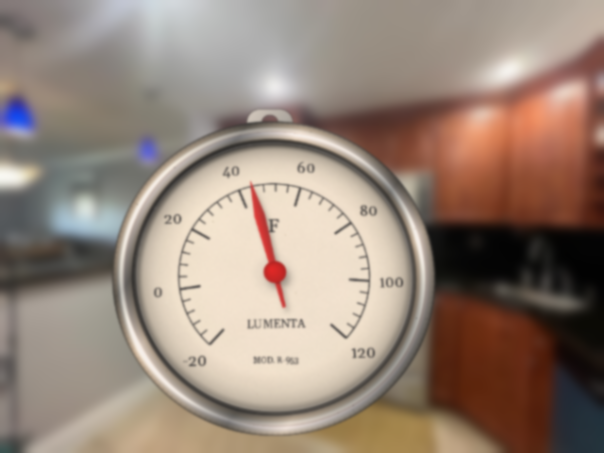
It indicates °F 44
